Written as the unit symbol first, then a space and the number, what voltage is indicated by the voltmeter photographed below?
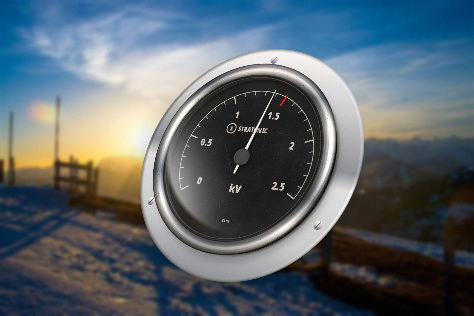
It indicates kV 1.4
